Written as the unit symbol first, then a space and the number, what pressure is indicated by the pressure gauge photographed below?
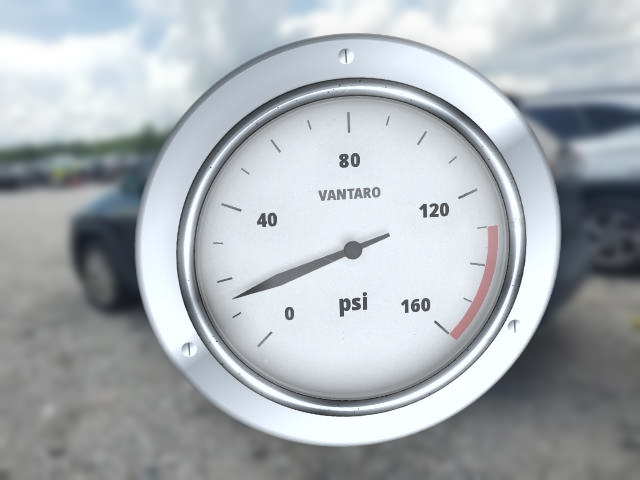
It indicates psi 15
